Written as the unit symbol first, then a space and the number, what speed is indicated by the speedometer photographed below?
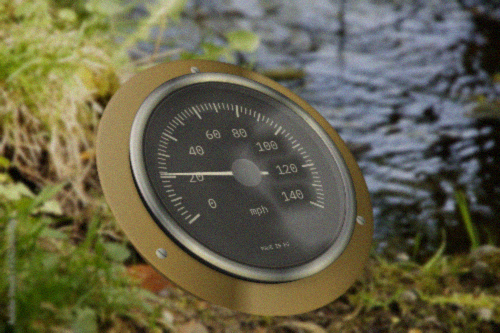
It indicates mph 20
